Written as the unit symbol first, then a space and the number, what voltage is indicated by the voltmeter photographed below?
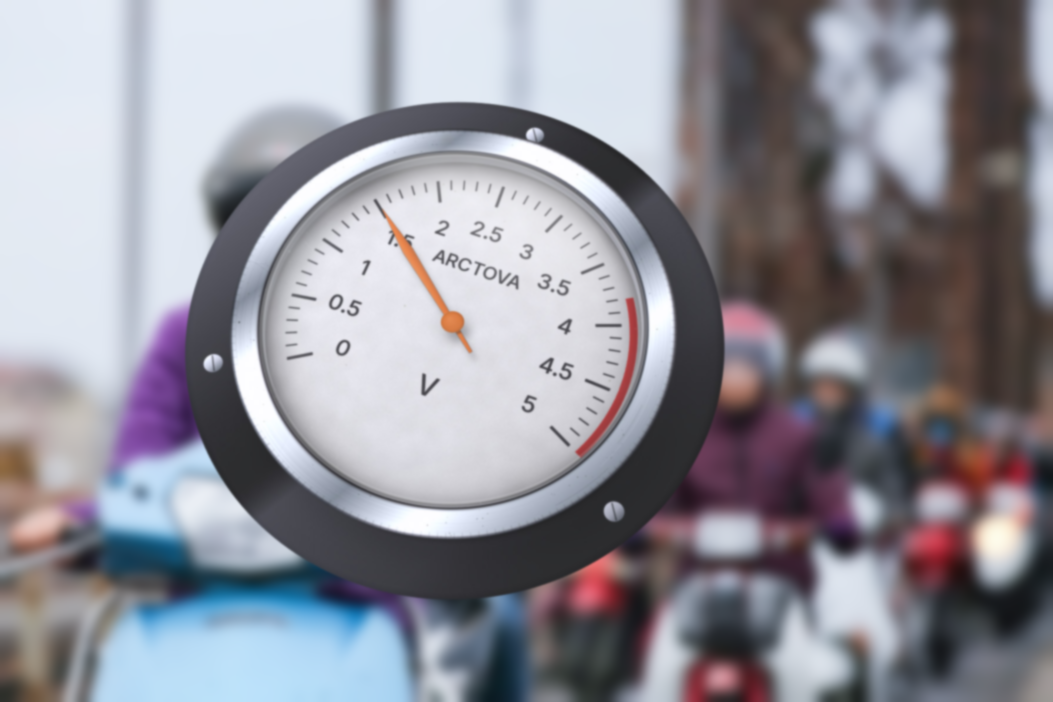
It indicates V 1.5
